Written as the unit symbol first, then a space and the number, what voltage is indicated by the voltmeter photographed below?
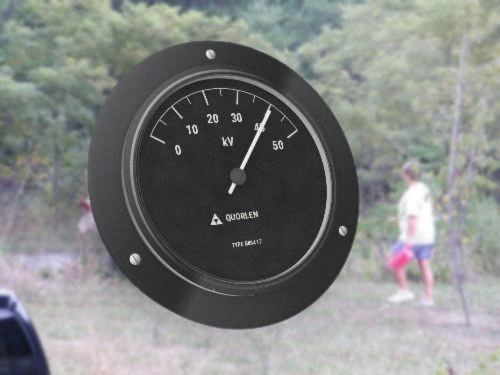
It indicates kV 40
